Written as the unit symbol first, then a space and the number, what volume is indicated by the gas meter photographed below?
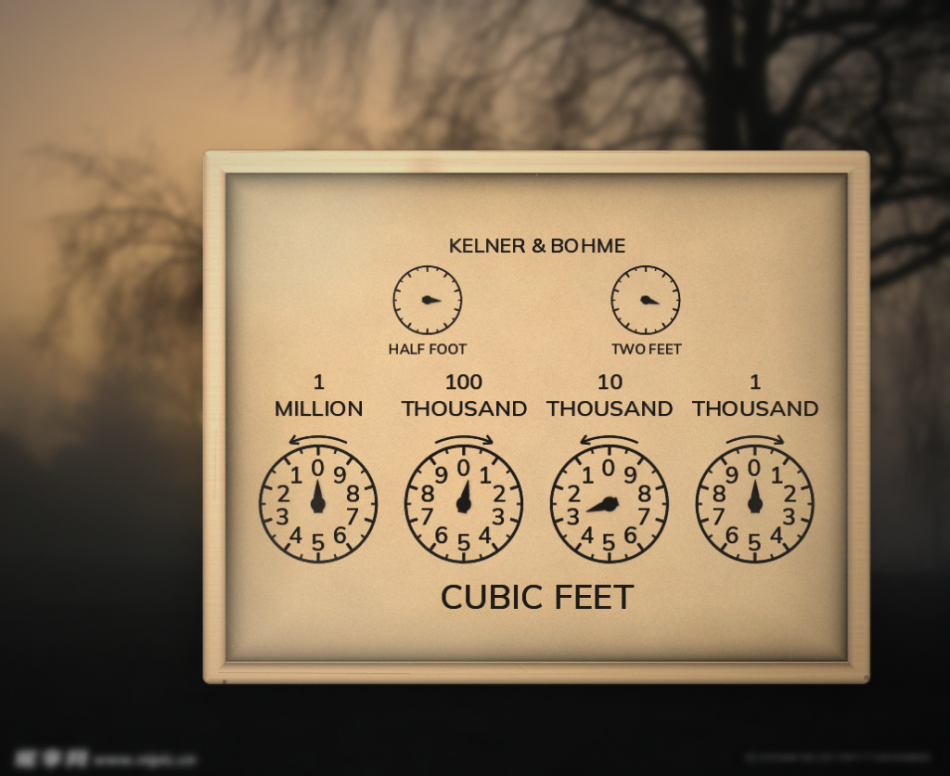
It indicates ft³ 3000
